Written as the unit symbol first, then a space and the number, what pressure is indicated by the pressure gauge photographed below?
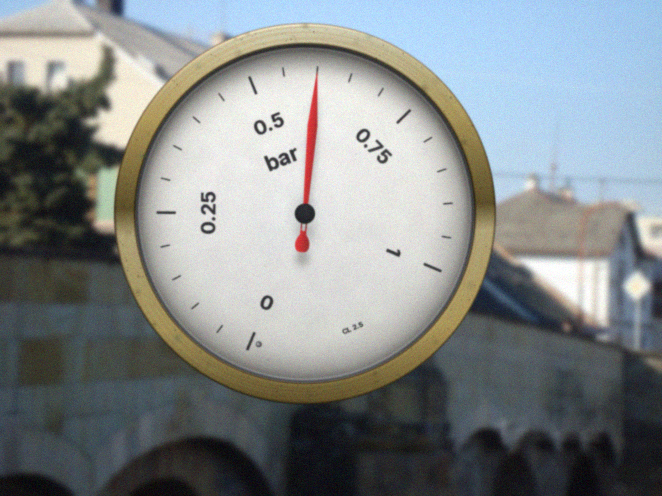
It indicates bar 0.6
